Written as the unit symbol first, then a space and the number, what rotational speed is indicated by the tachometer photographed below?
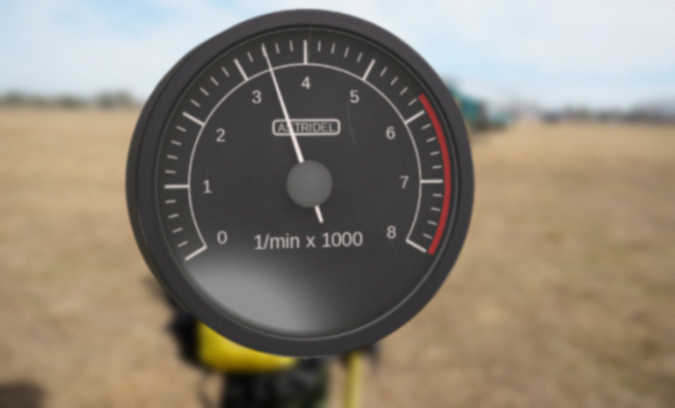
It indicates rpm 3400
